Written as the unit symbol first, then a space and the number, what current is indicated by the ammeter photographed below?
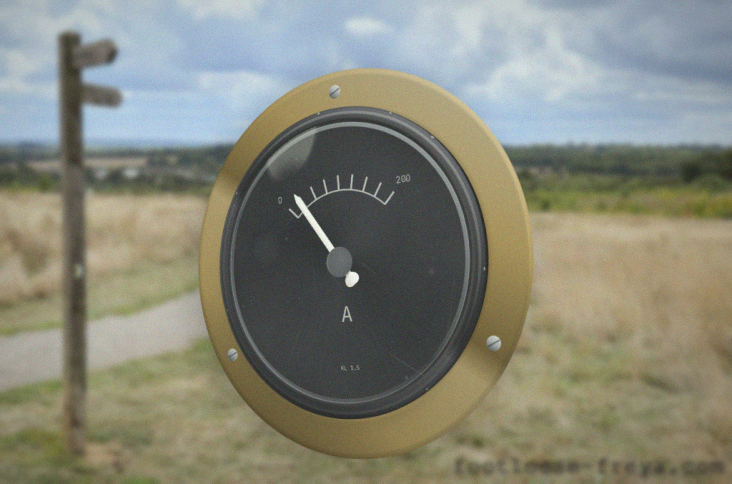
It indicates A 25
